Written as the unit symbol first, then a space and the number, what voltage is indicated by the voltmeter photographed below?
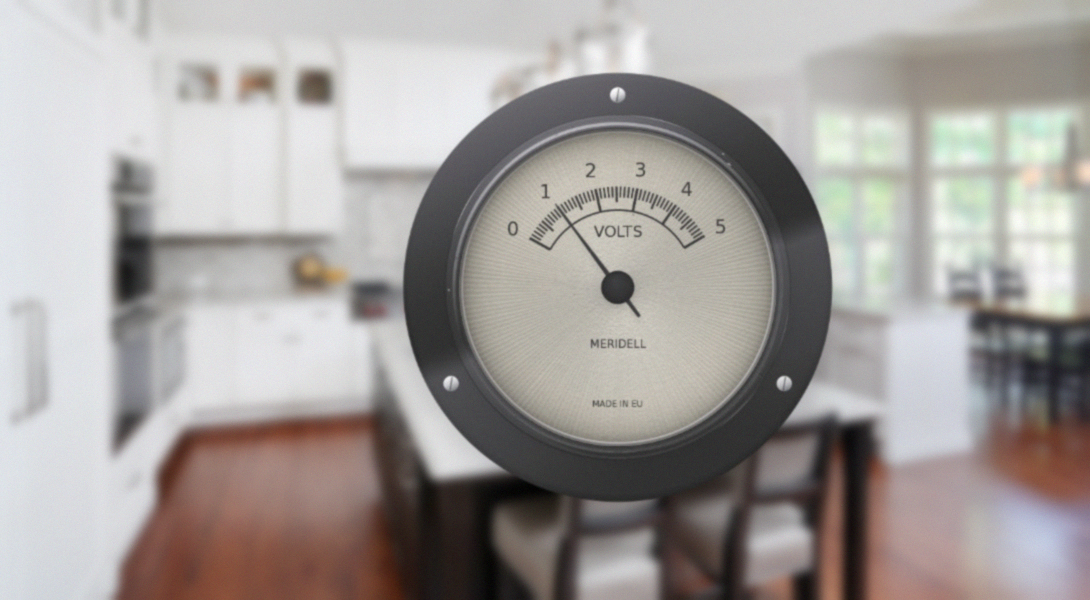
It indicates V 1
